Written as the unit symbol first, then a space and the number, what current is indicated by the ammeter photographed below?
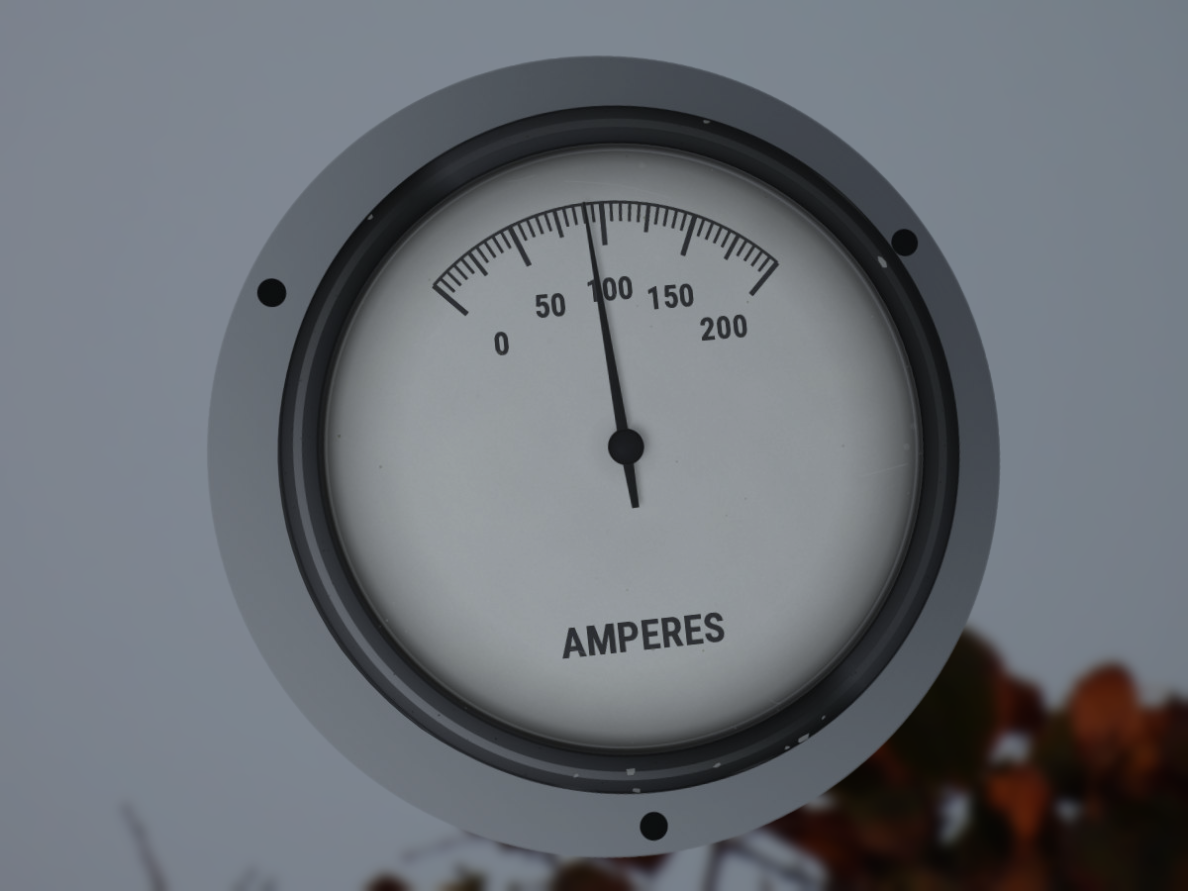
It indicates A 90
